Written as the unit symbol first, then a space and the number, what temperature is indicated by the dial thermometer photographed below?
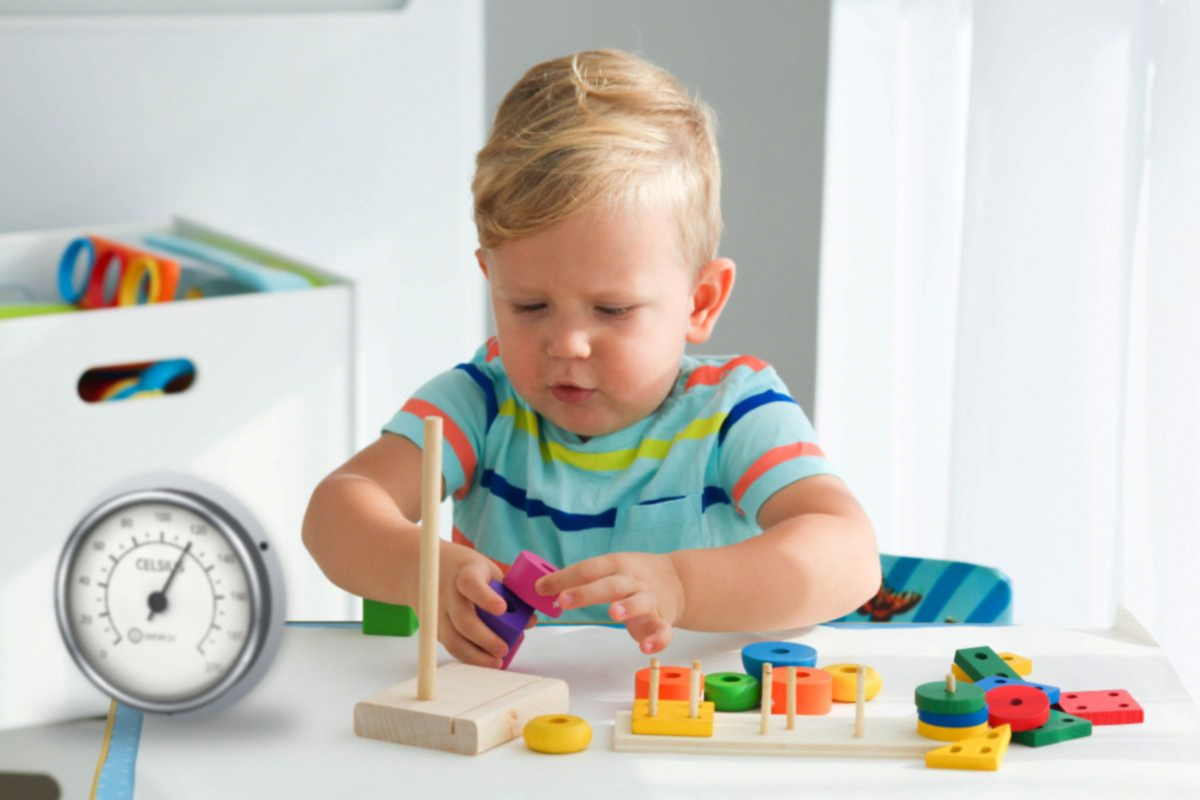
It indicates °C 120
